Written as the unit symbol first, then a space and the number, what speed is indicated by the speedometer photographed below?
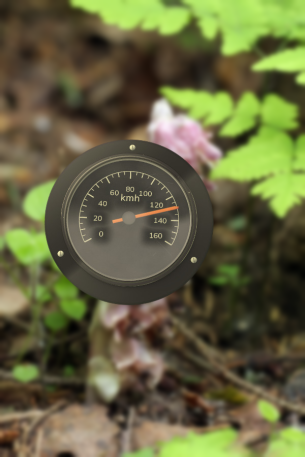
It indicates km/h 130
